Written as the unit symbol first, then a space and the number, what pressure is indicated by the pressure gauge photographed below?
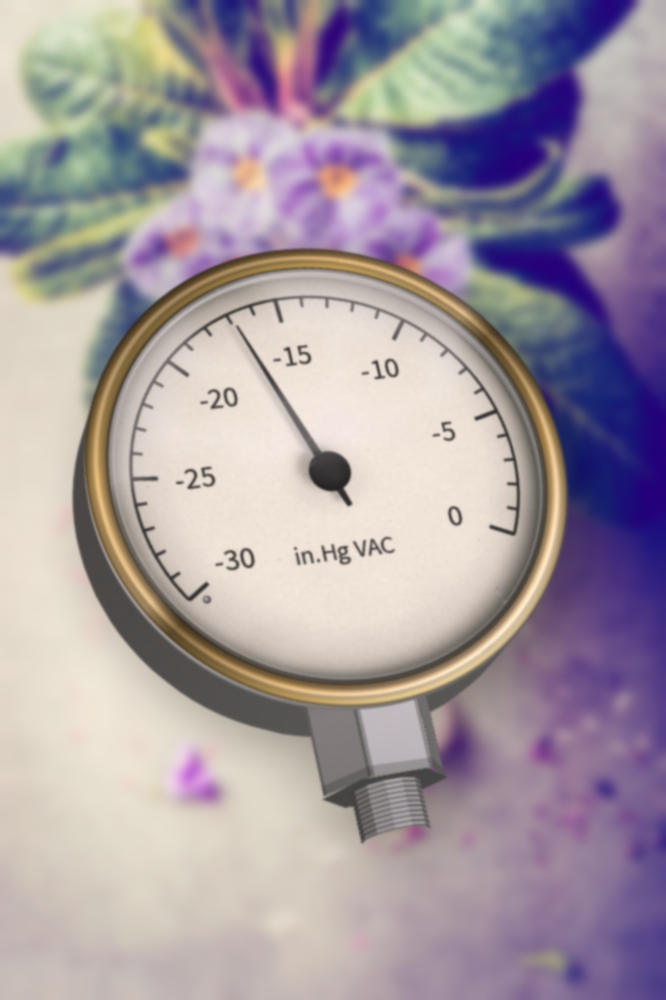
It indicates inHg -17
